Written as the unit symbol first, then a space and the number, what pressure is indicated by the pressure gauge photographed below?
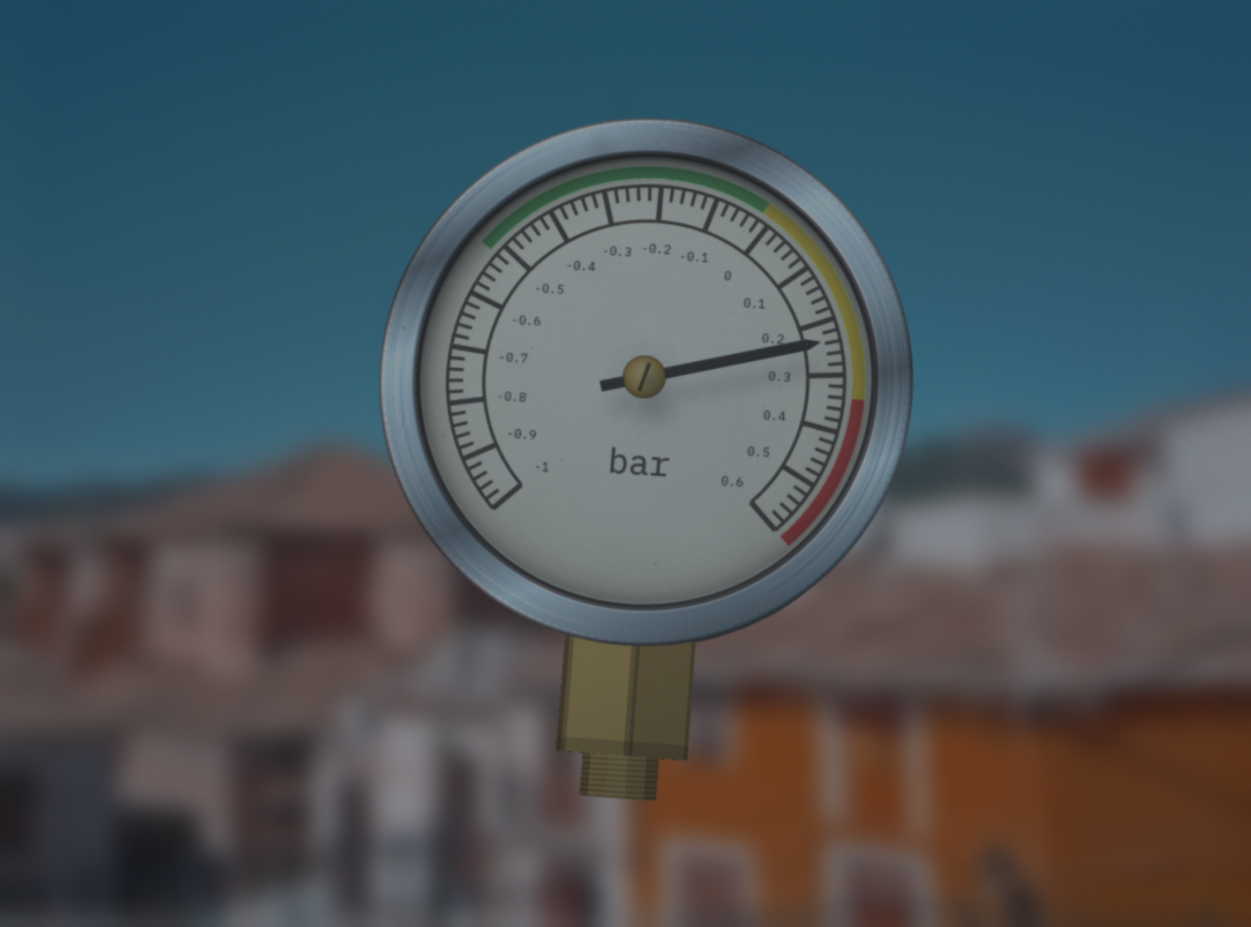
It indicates bar 0.24
